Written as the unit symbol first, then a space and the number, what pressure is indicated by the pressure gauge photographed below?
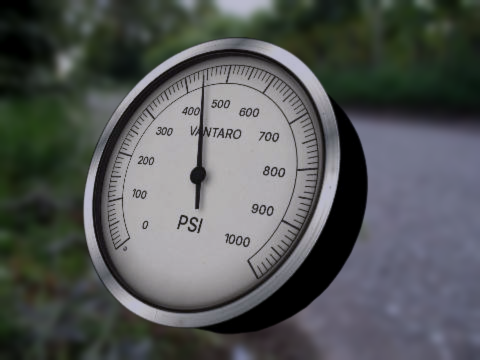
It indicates psi 450
